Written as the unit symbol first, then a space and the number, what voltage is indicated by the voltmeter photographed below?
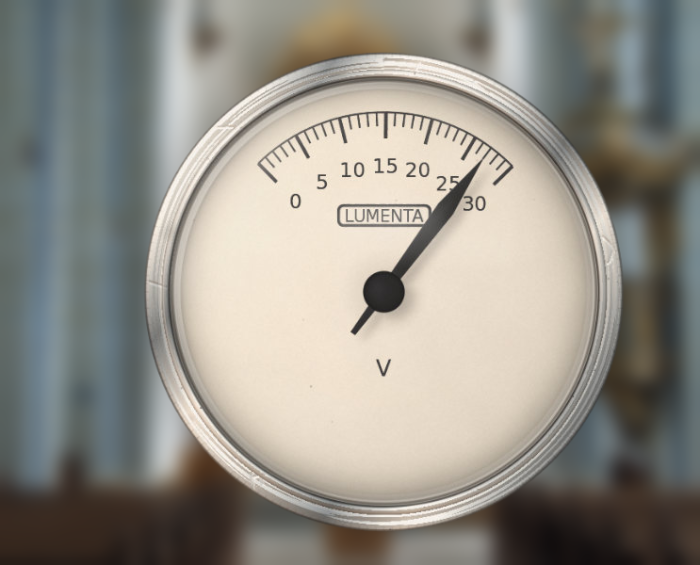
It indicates V 27
